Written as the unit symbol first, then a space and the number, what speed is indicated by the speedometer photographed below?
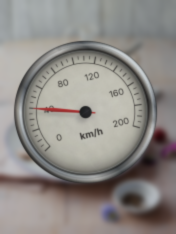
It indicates km/h 40
